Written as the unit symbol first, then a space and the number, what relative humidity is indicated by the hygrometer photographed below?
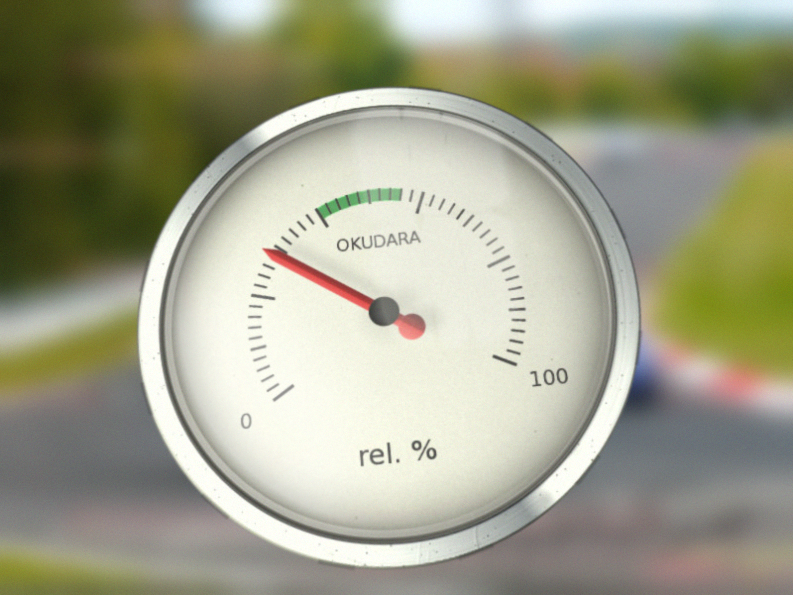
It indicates % 28
